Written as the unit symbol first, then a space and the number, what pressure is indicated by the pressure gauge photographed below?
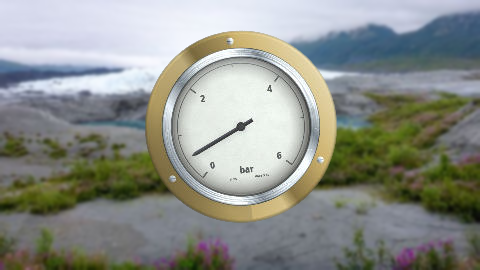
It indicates bar 0.5
